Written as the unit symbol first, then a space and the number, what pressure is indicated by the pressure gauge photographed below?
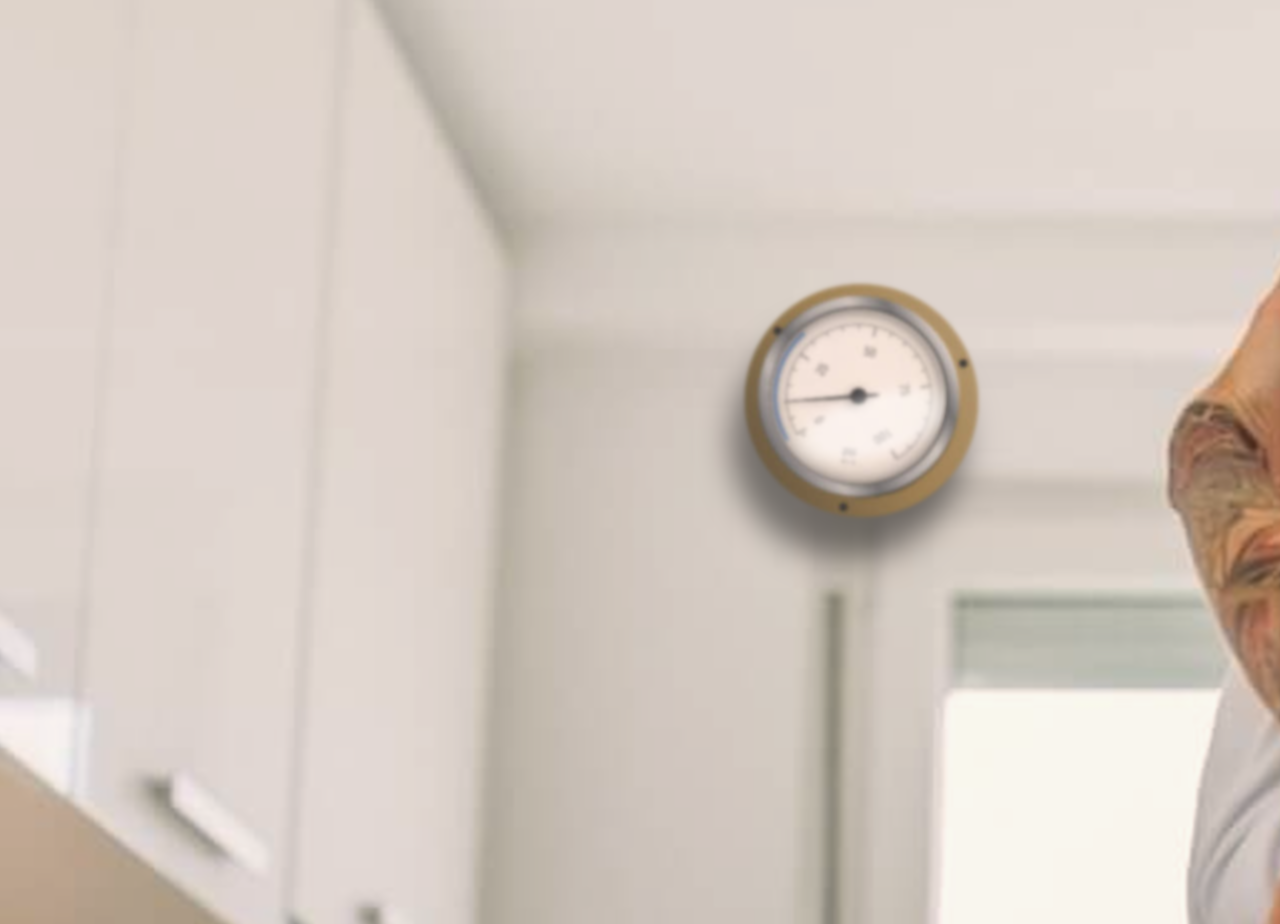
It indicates psi 10
